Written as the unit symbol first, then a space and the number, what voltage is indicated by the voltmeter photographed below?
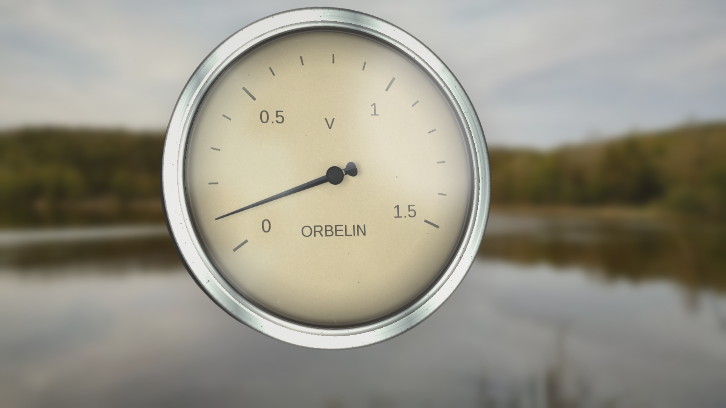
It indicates V 0.1
